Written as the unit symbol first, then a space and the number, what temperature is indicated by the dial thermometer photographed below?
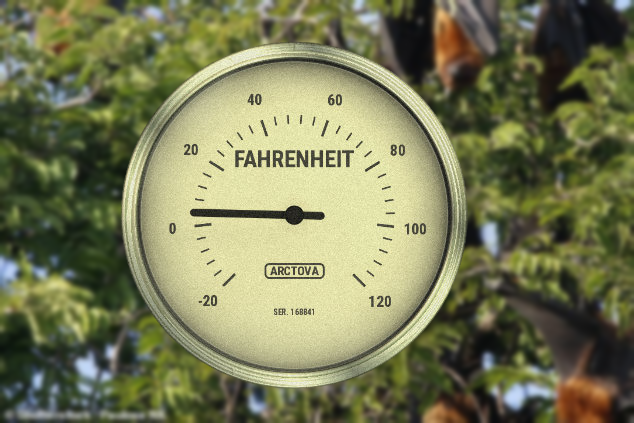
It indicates °F 4
